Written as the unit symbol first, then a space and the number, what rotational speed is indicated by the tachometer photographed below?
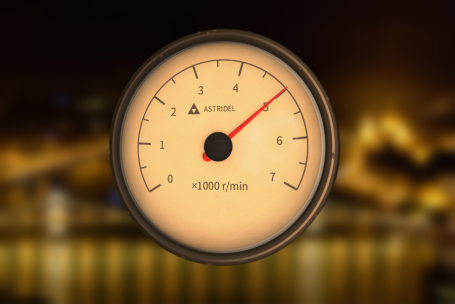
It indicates rpm 5000
